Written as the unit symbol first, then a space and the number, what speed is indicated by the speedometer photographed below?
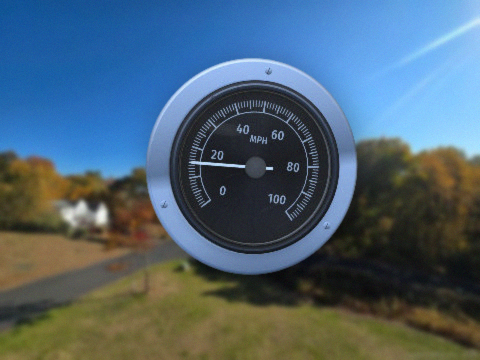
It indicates mph 15
